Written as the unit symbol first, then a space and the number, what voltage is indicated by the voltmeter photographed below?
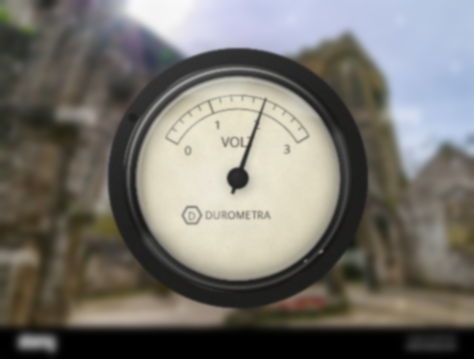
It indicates V 2
